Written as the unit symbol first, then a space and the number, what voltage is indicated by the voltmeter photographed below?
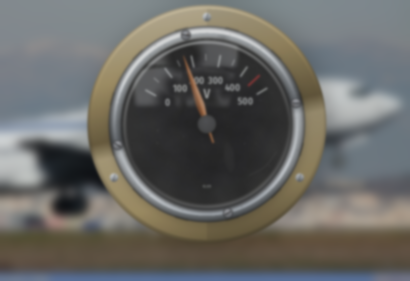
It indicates V 175
